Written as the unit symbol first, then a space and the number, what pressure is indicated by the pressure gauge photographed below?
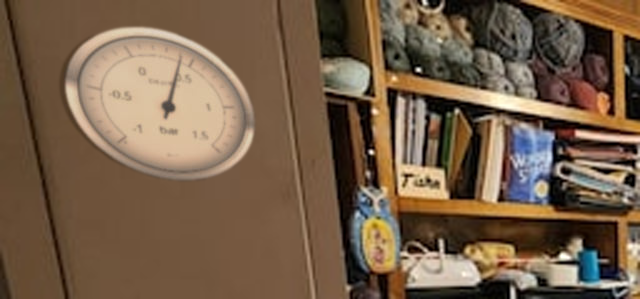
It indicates bar 0.4
